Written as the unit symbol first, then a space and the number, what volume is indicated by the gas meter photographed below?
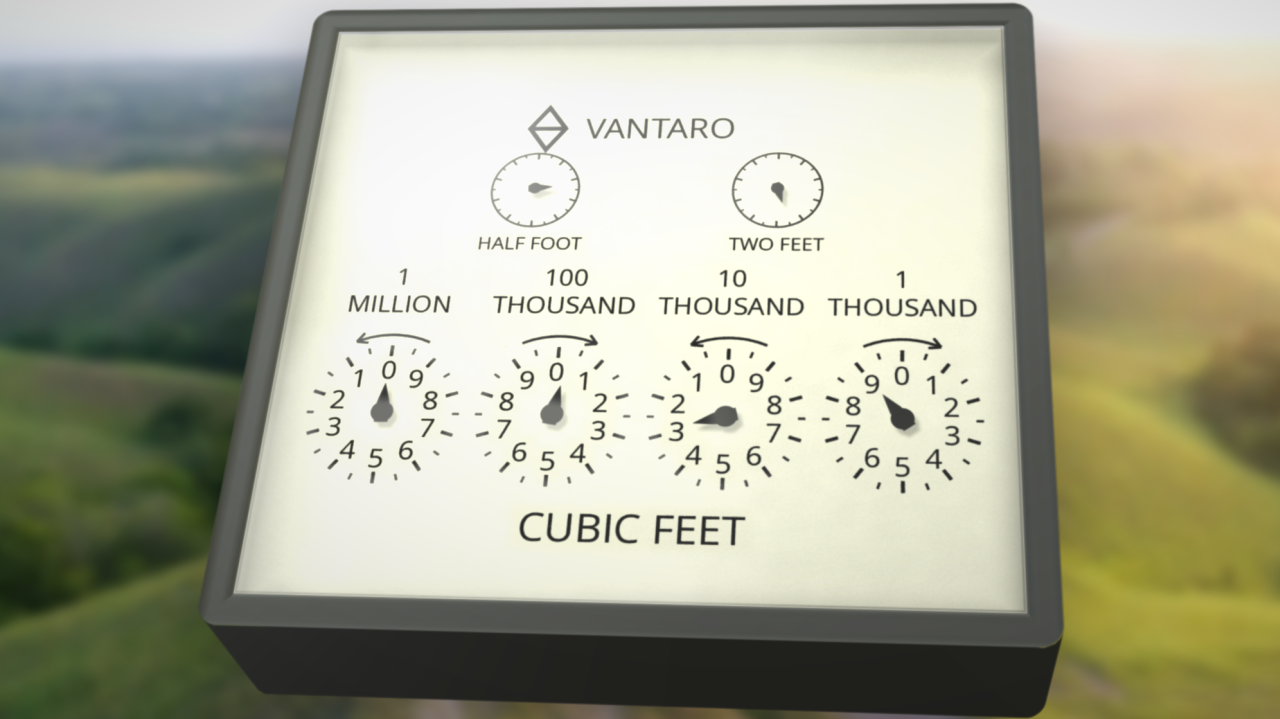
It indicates ft³ 2900
